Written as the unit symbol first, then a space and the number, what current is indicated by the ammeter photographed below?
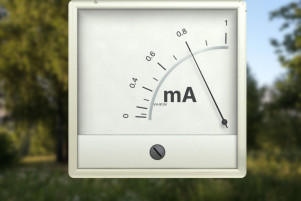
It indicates mA 0.8
